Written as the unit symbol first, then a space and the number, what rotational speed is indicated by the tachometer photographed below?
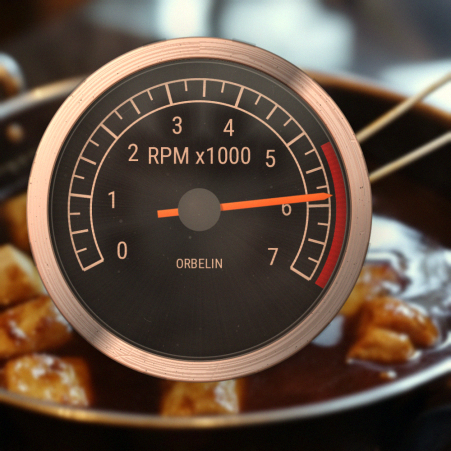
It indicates rpm 5875
